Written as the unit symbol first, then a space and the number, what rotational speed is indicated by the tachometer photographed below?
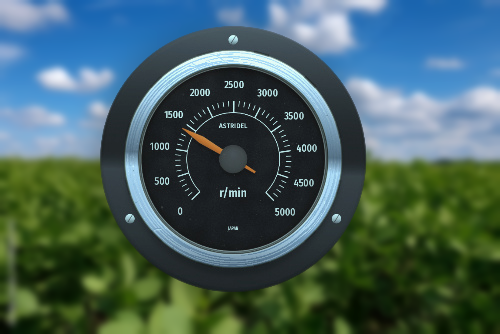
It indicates rpm 1400
